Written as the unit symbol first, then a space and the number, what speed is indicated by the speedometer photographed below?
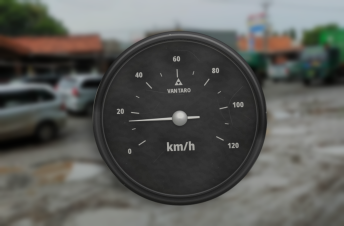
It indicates km/h 15
